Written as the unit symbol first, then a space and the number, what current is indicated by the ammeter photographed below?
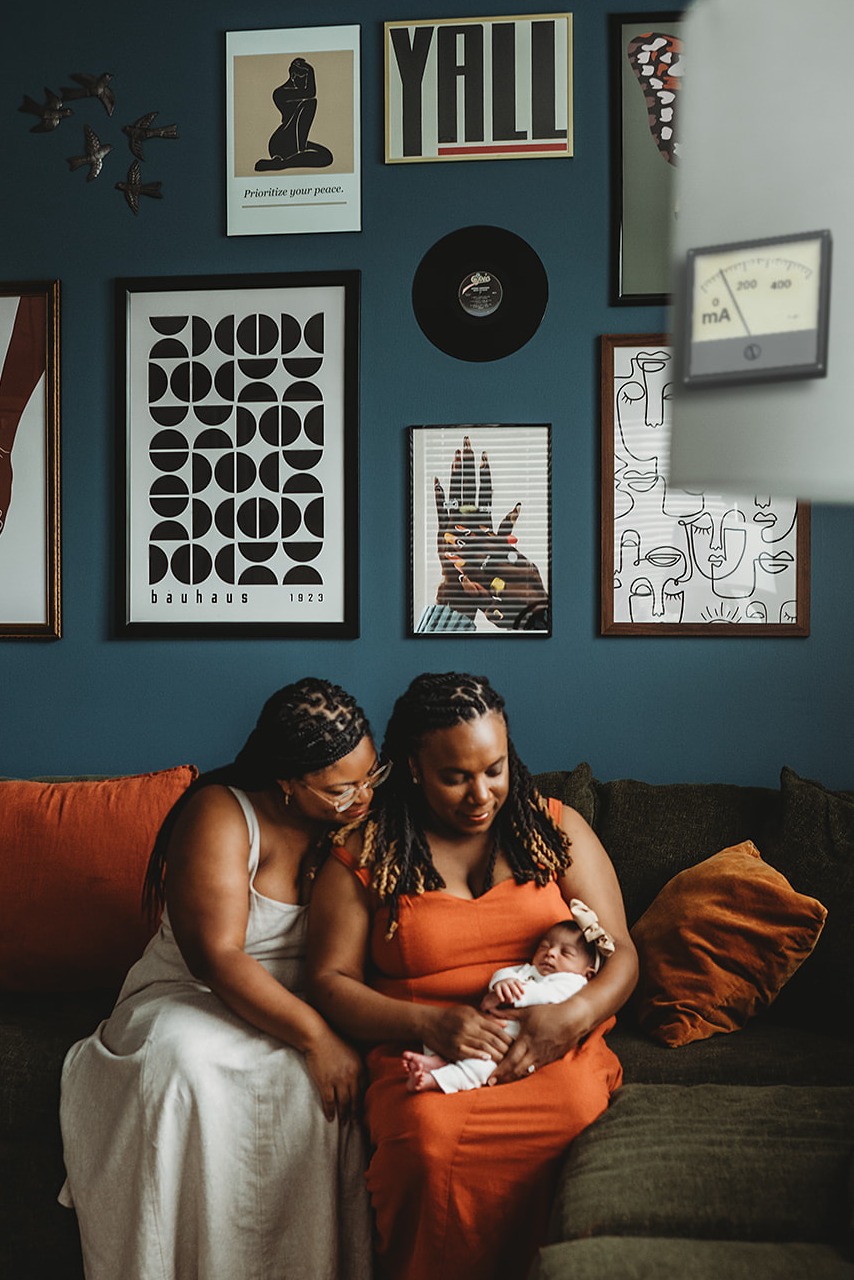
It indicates mA 100
